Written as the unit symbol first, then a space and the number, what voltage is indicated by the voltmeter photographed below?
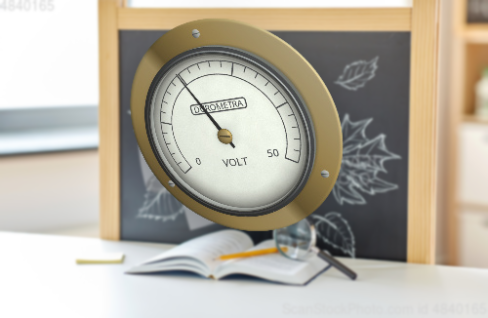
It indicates V 20
